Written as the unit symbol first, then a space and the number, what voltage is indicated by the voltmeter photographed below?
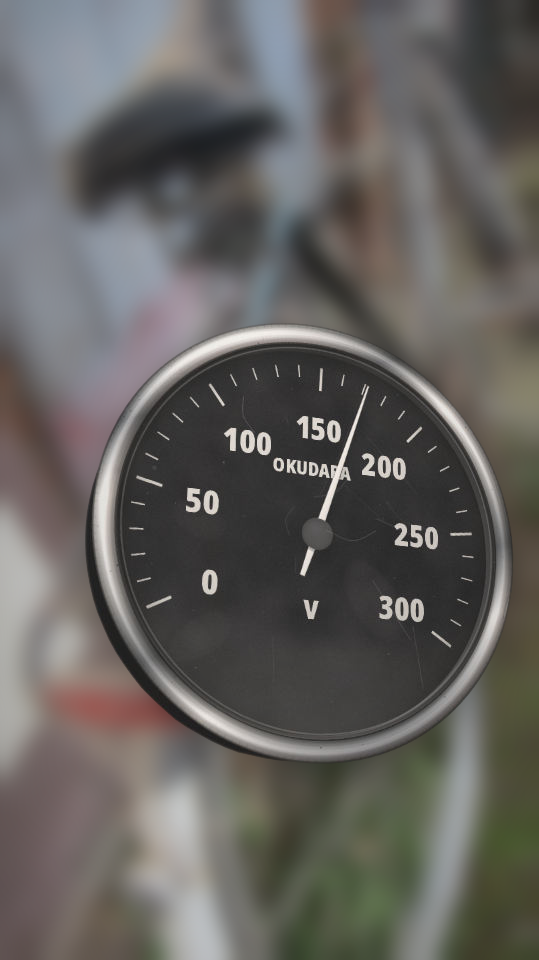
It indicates V 170
